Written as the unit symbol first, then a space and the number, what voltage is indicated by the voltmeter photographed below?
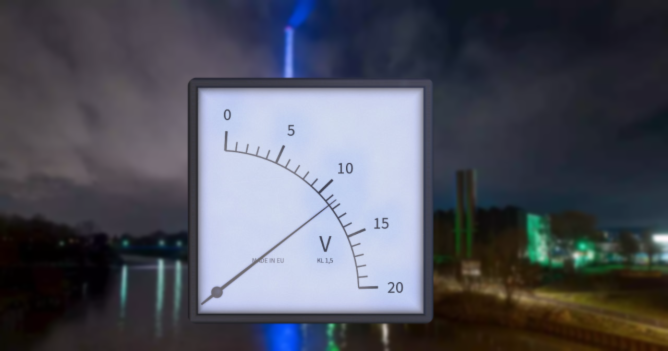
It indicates V 11.5
